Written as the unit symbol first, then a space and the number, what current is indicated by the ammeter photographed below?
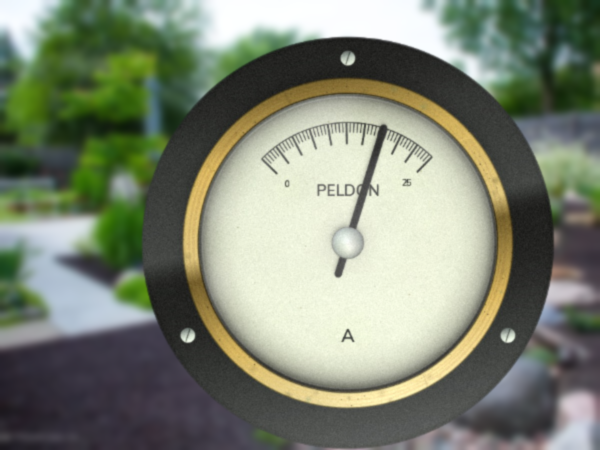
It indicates A 17.5
